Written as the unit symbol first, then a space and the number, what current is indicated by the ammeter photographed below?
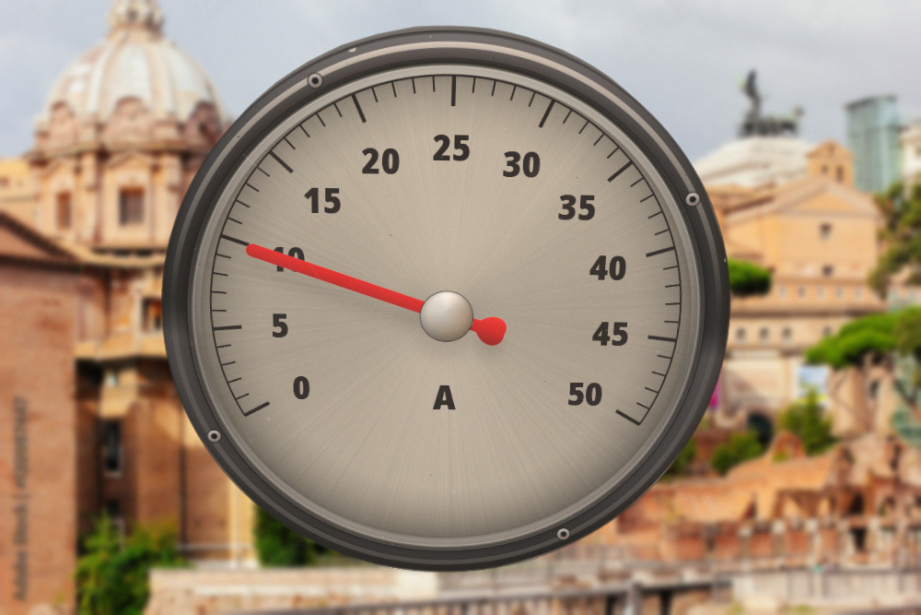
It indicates A 10
